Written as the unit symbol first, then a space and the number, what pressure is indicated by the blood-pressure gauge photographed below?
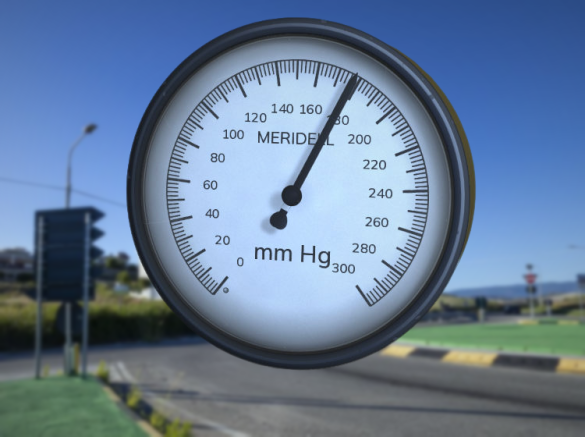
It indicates mmHg 178
